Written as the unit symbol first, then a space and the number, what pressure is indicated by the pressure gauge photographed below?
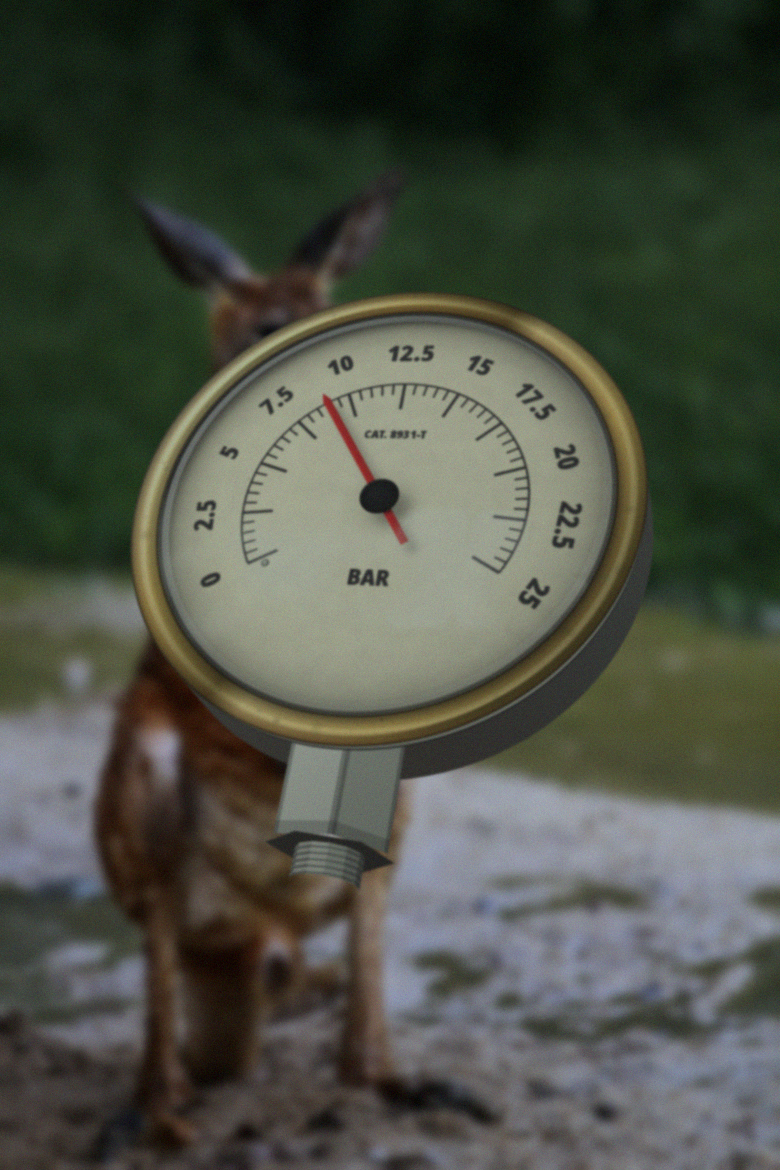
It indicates bar 9
